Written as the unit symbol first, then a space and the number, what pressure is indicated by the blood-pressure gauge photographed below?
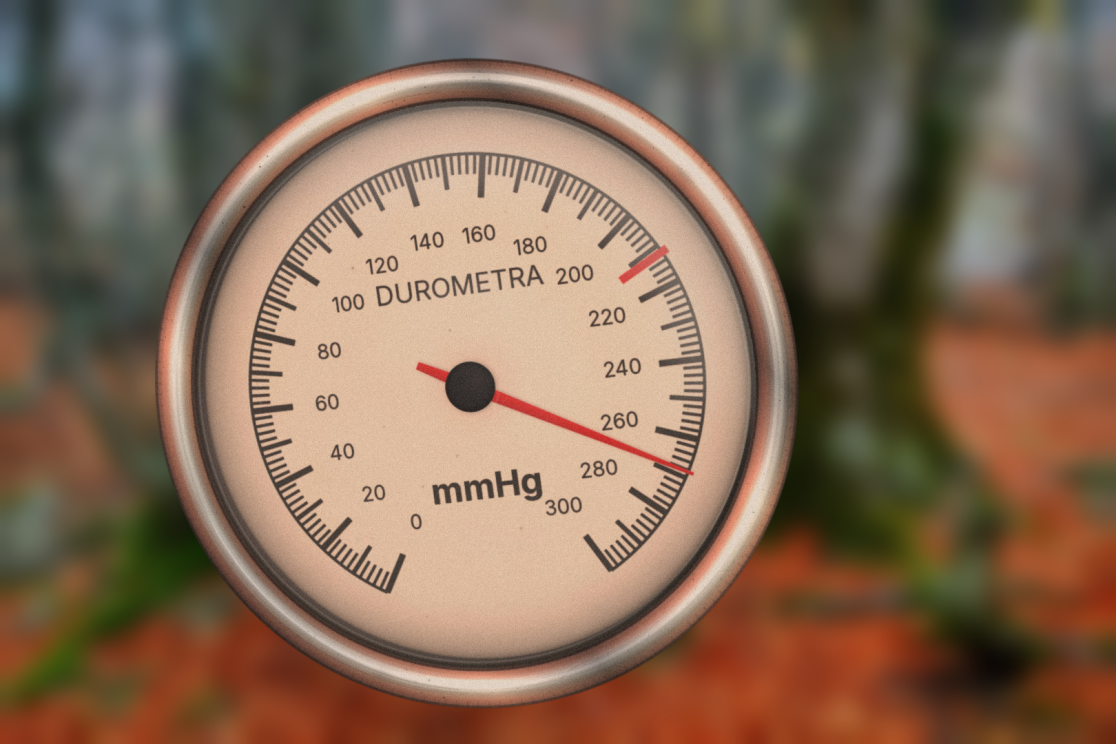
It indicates mmHg 268
